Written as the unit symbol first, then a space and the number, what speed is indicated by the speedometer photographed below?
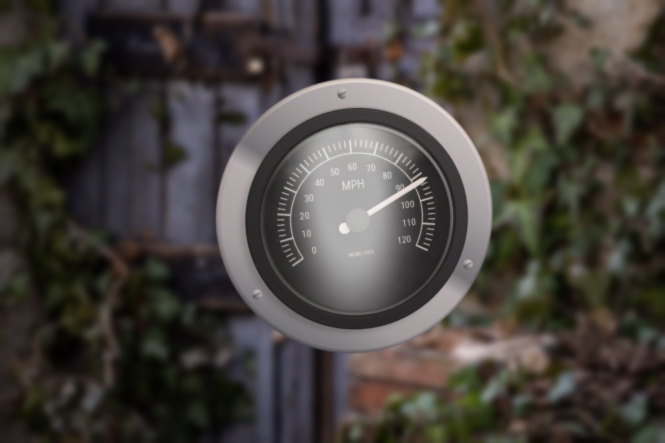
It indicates mph 92
